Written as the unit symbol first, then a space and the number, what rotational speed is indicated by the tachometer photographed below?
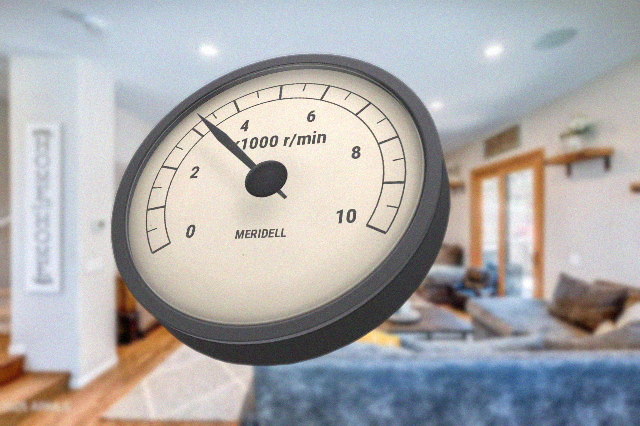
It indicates rpm 3250
